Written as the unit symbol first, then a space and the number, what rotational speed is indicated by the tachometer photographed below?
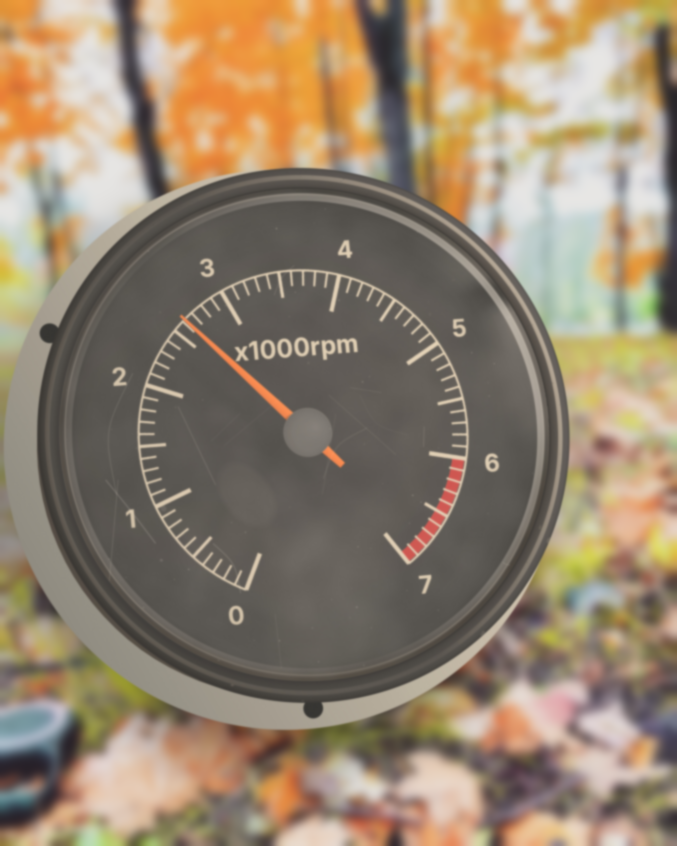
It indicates rpm 2600
